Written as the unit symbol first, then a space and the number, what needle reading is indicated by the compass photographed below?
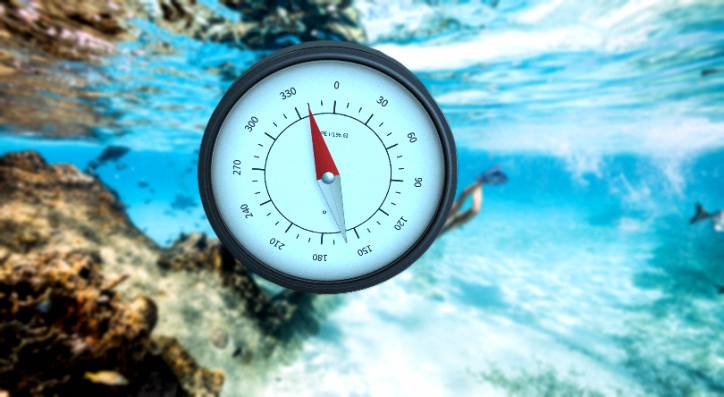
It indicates ° 340
